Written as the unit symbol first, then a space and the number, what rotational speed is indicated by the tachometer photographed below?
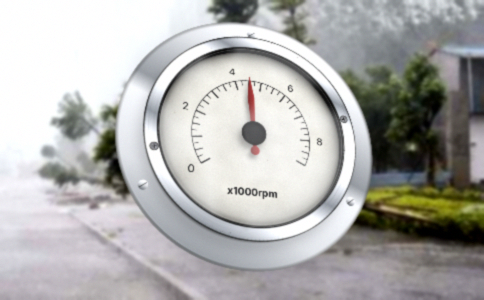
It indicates rpm 4500
